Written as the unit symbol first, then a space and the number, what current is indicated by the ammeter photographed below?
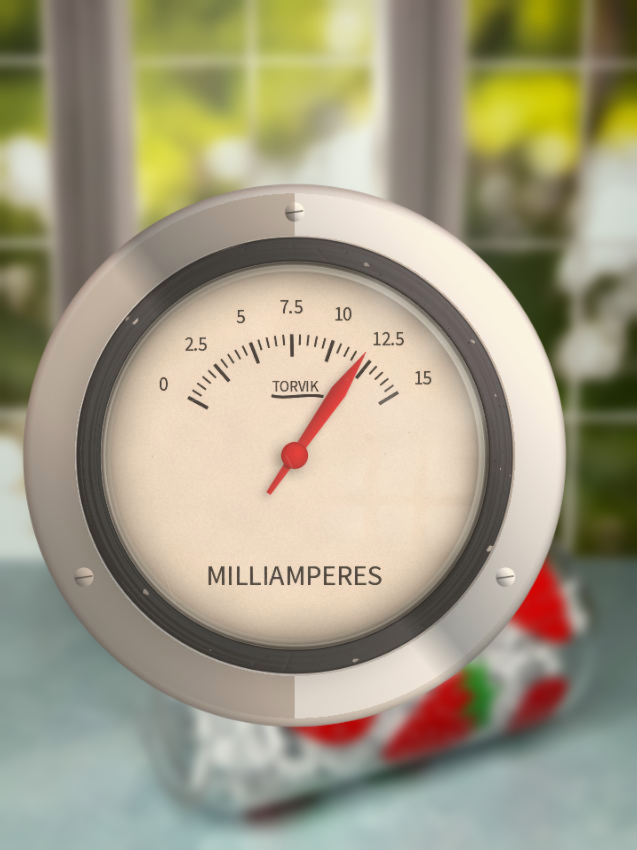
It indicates mA 12
